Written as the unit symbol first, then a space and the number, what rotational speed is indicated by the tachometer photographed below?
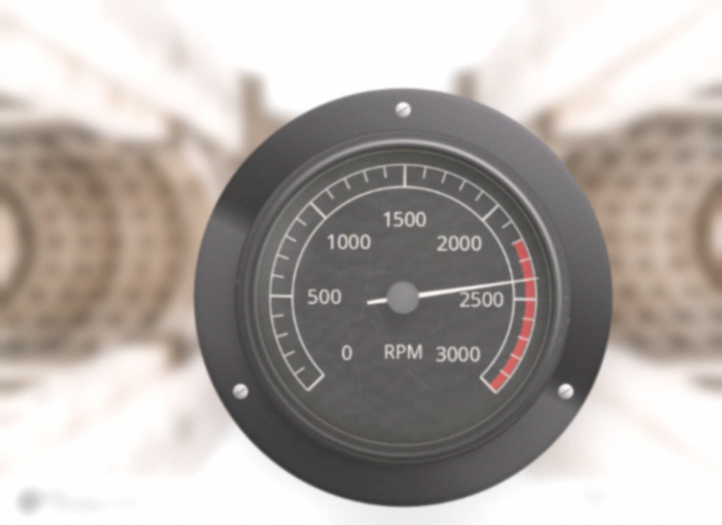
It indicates rpm 2400
